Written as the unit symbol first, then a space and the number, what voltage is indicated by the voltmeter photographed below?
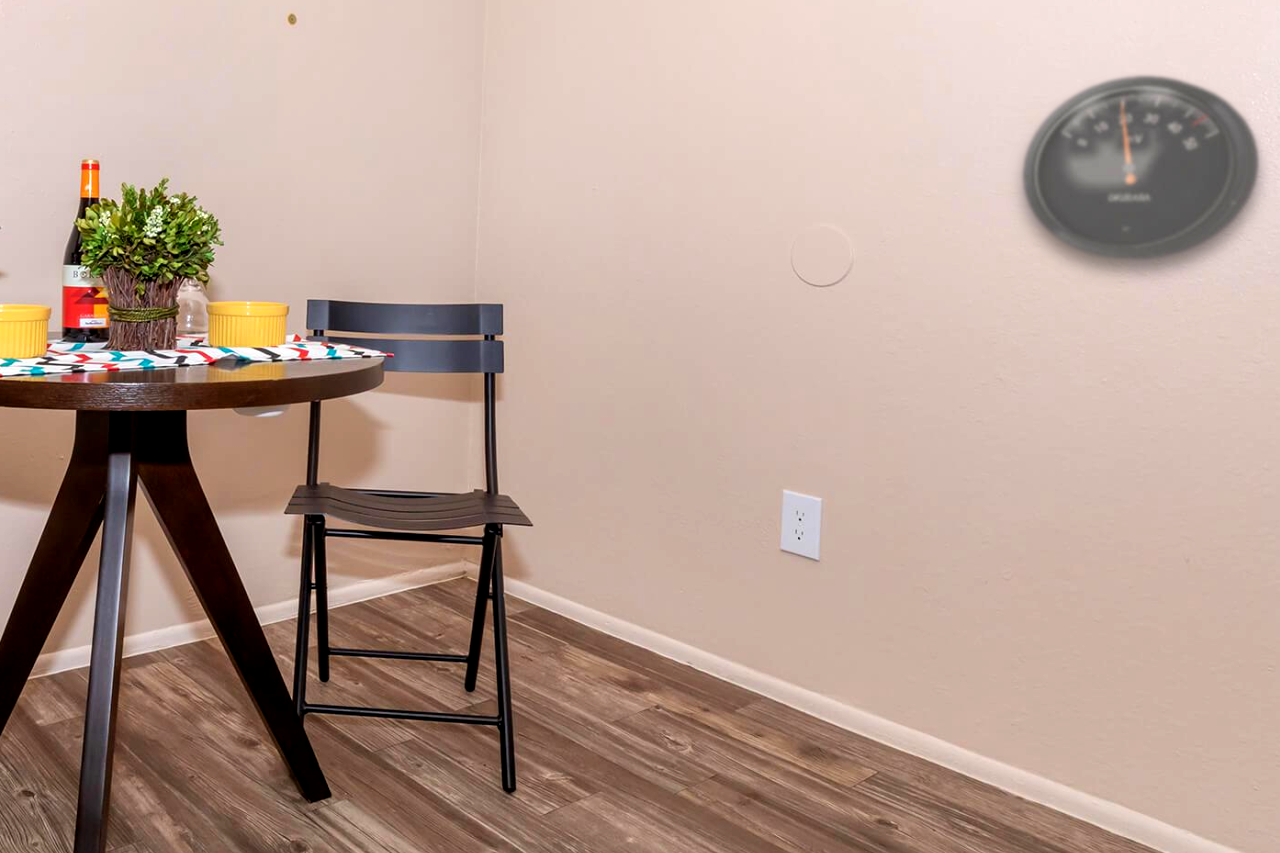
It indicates mV 20
